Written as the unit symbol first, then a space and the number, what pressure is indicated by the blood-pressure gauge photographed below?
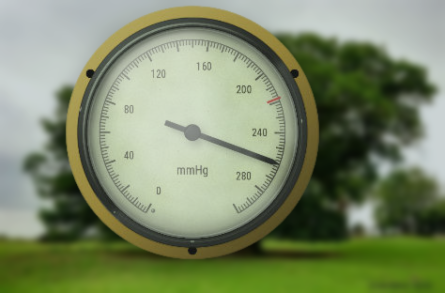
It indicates mmHg 260
